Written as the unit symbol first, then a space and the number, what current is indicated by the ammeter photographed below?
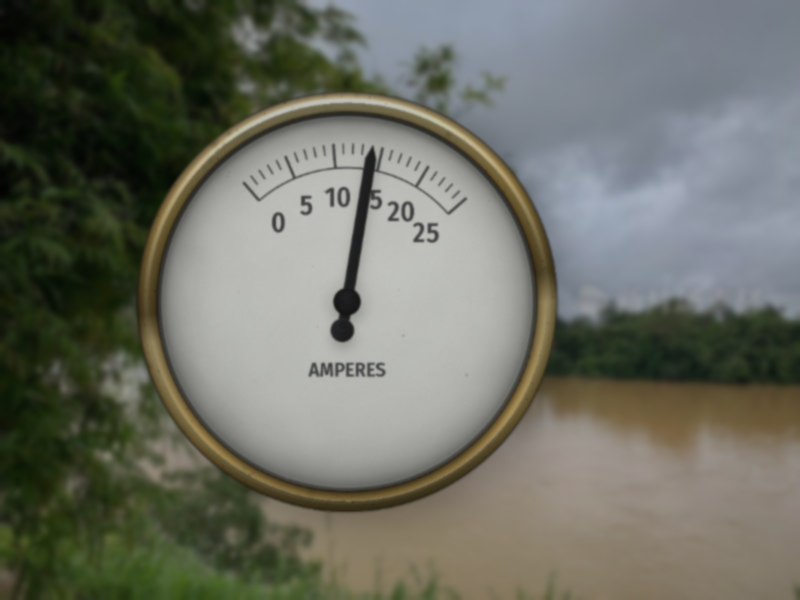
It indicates A 14
